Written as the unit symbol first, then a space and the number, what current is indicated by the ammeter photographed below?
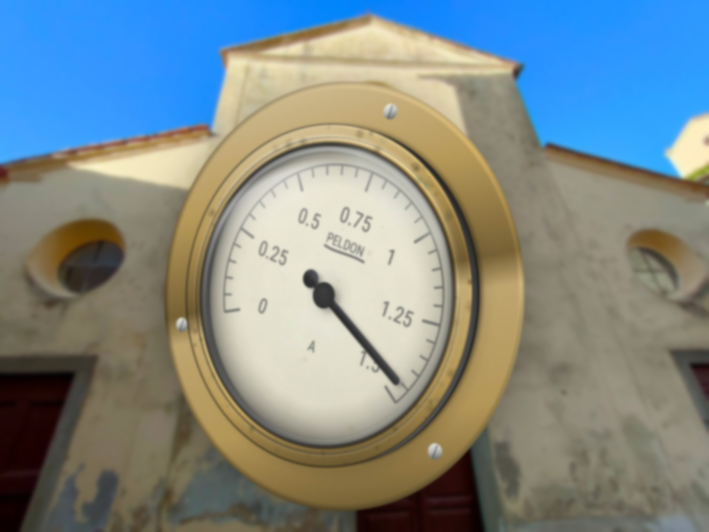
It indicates A 1.45
